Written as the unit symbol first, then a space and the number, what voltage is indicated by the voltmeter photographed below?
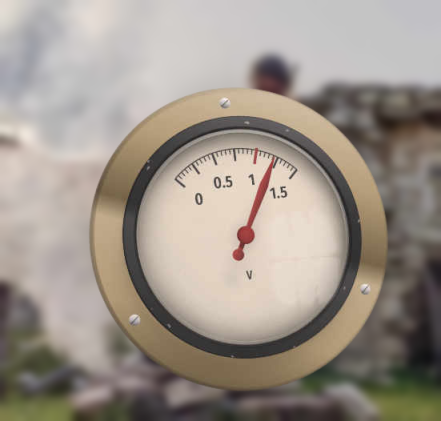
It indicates V 1.2
